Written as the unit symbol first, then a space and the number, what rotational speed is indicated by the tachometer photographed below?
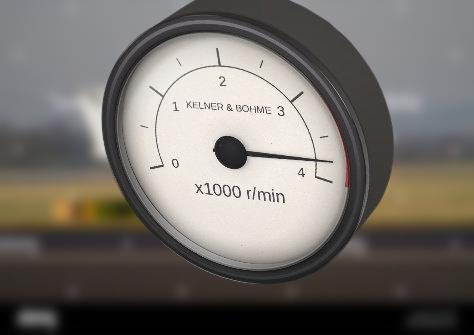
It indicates rpm 3750
